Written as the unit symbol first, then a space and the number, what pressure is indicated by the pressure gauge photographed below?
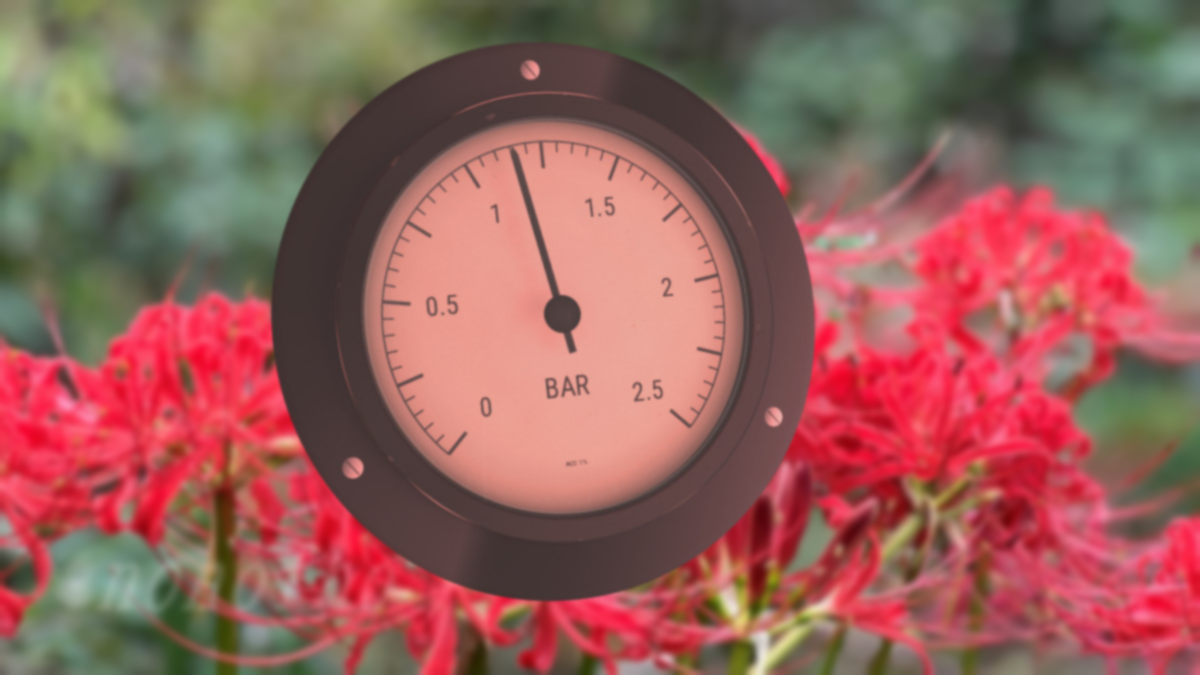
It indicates bar 1.15
